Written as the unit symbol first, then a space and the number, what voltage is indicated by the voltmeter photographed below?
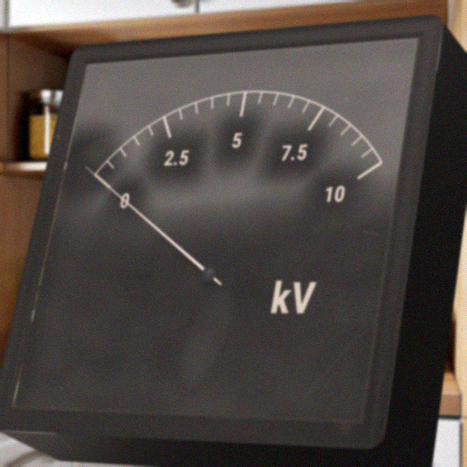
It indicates kV 0
